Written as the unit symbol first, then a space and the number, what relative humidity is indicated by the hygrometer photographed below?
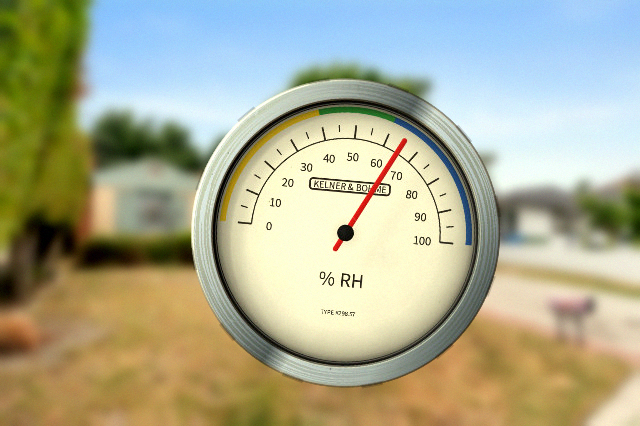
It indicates % 65
